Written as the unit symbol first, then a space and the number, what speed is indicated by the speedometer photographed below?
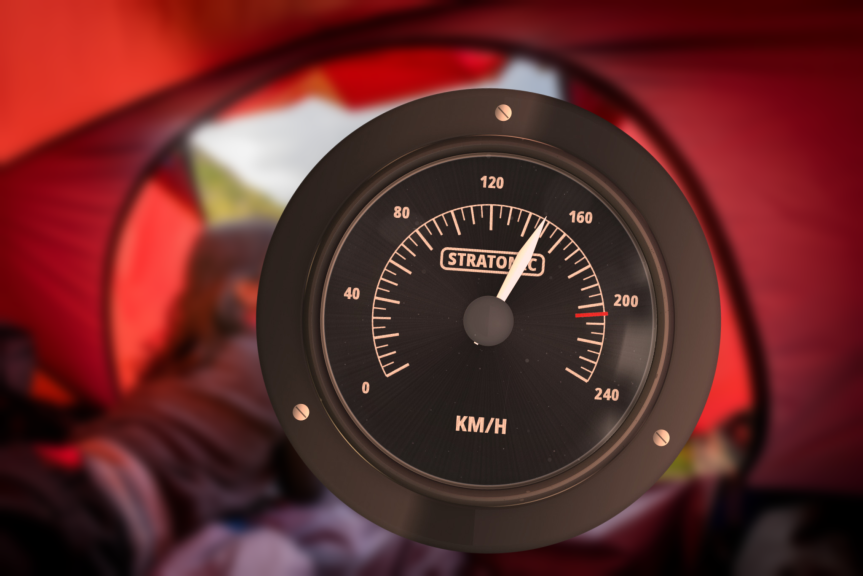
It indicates km/h 147.5
